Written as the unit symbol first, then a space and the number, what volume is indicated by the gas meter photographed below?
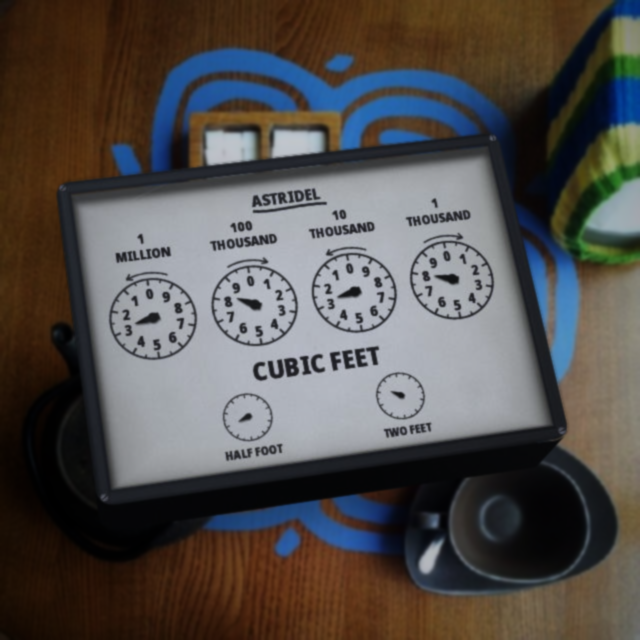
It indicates ft³ 282800
